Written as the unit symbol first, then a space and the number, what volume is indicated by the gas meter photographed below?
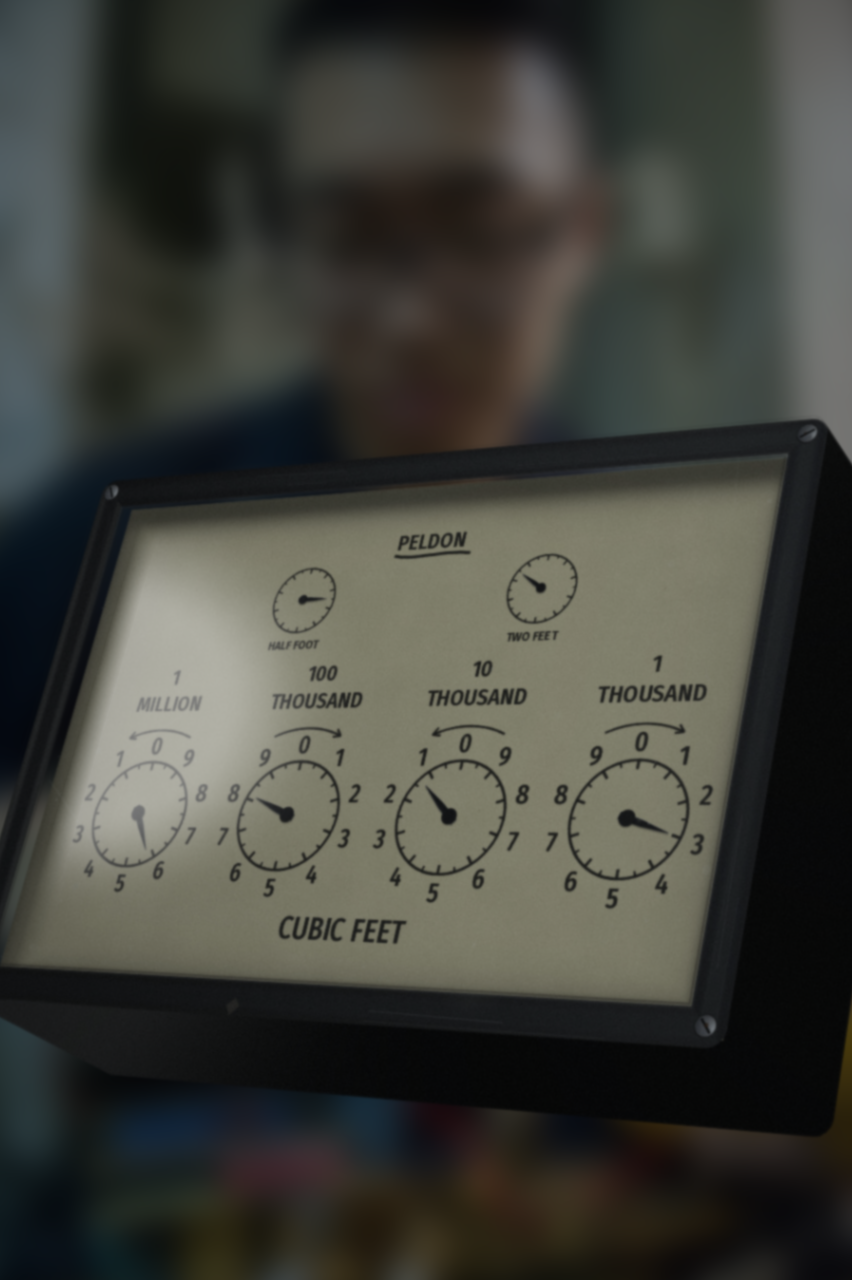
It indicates ft³ 581300
